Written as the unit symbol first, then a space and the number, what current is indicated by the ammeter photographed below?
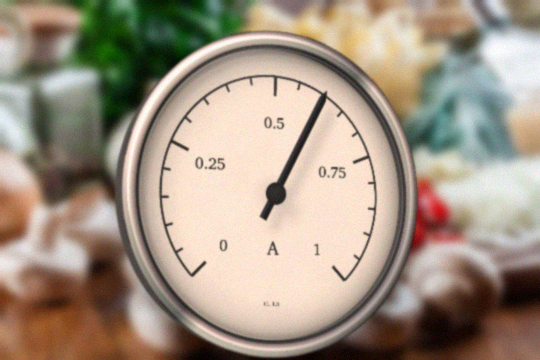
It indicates A 0.6
